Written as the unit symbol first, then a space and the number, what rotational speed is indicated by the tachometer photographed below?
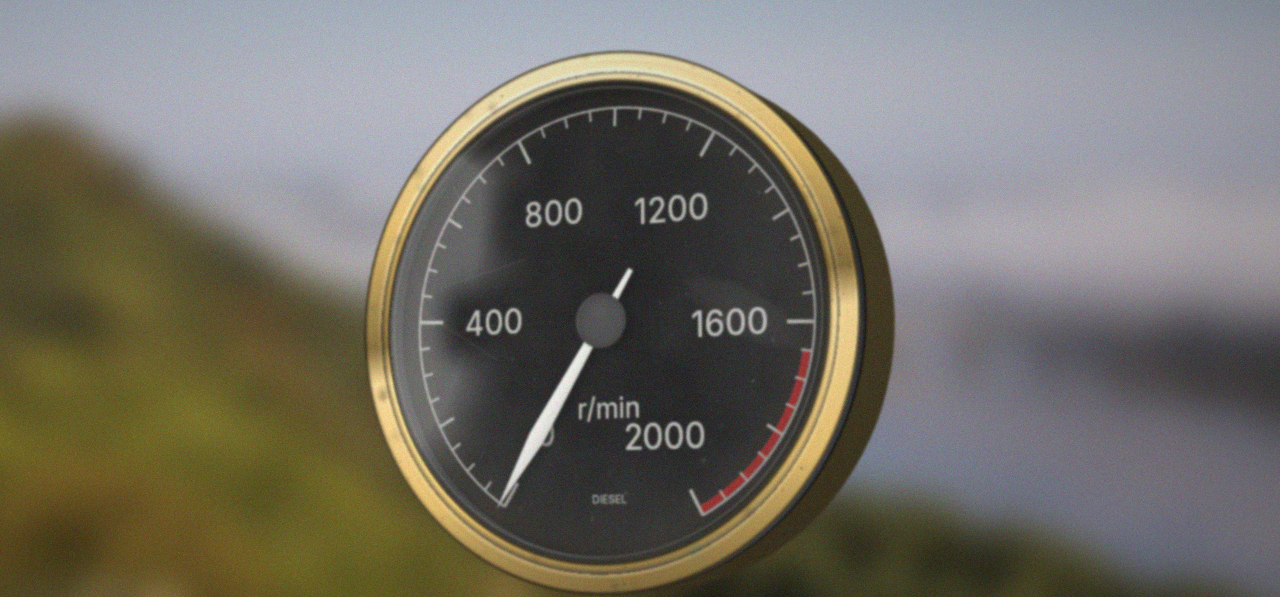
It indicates rpm 0
